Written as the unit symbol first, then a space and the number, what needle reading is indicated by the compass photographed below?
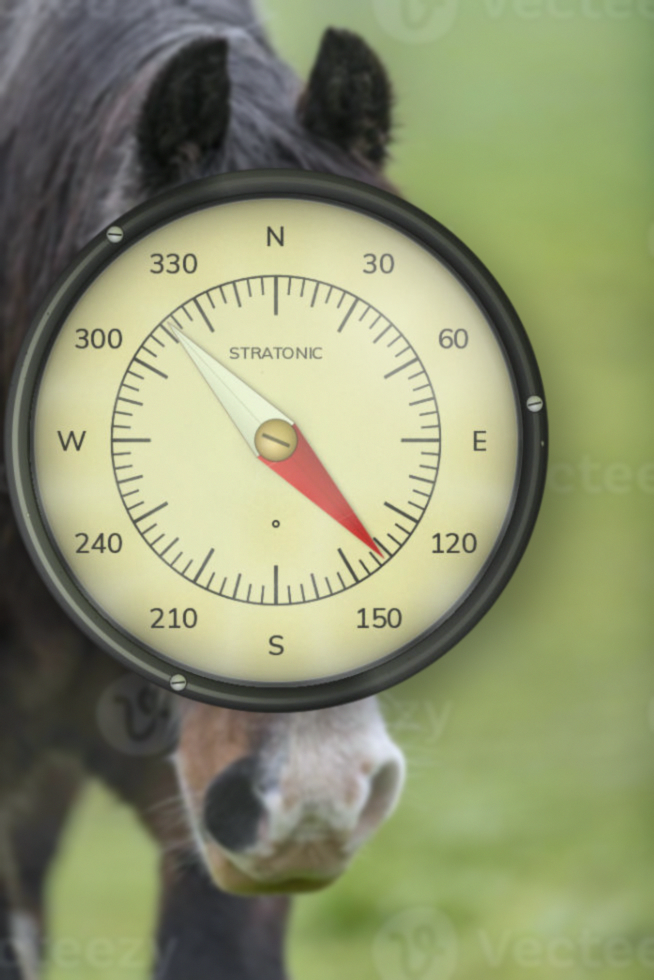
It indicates ° 137.5
